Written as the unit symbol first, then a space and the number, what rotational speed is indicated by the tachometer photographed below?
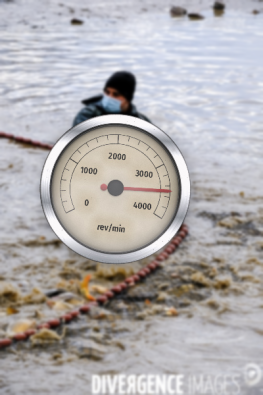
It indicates rpm 3500
